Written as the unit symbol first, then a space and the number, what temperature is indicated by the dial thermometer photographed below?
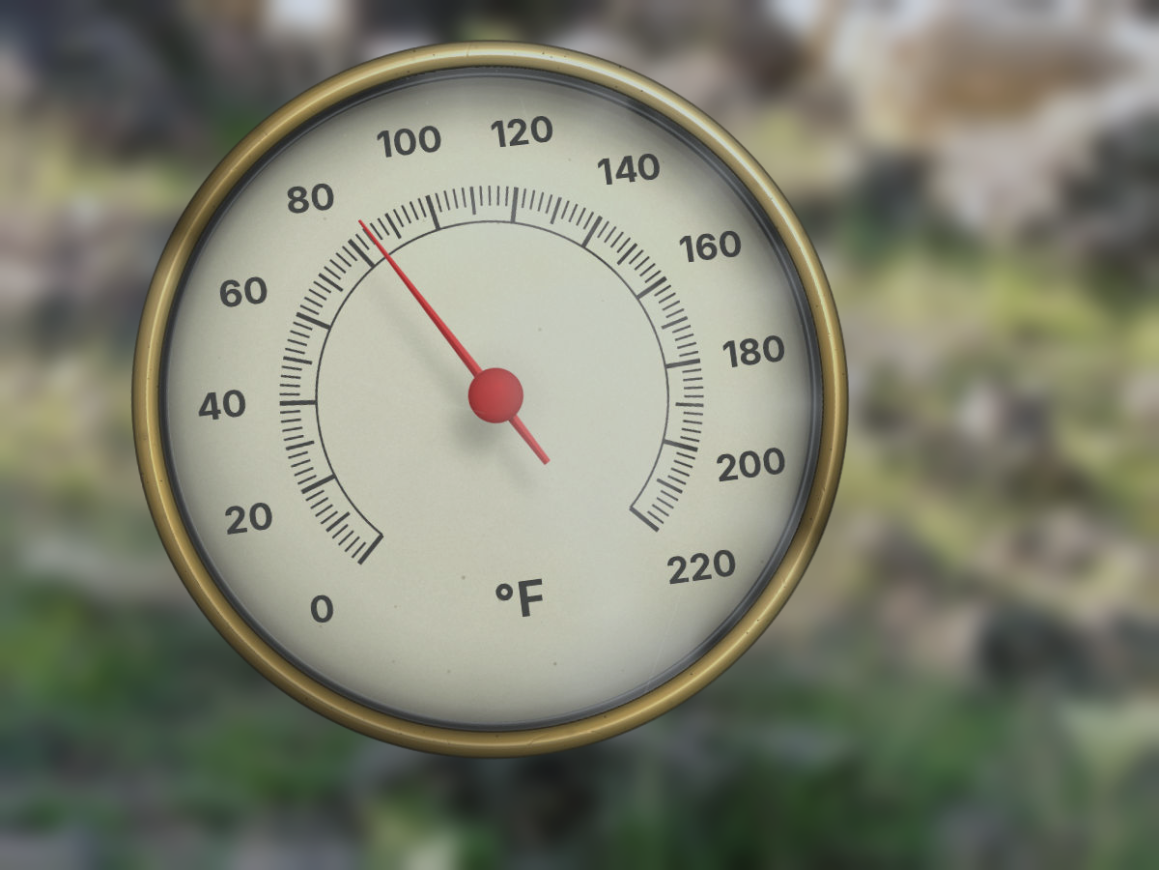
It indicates °F 84
